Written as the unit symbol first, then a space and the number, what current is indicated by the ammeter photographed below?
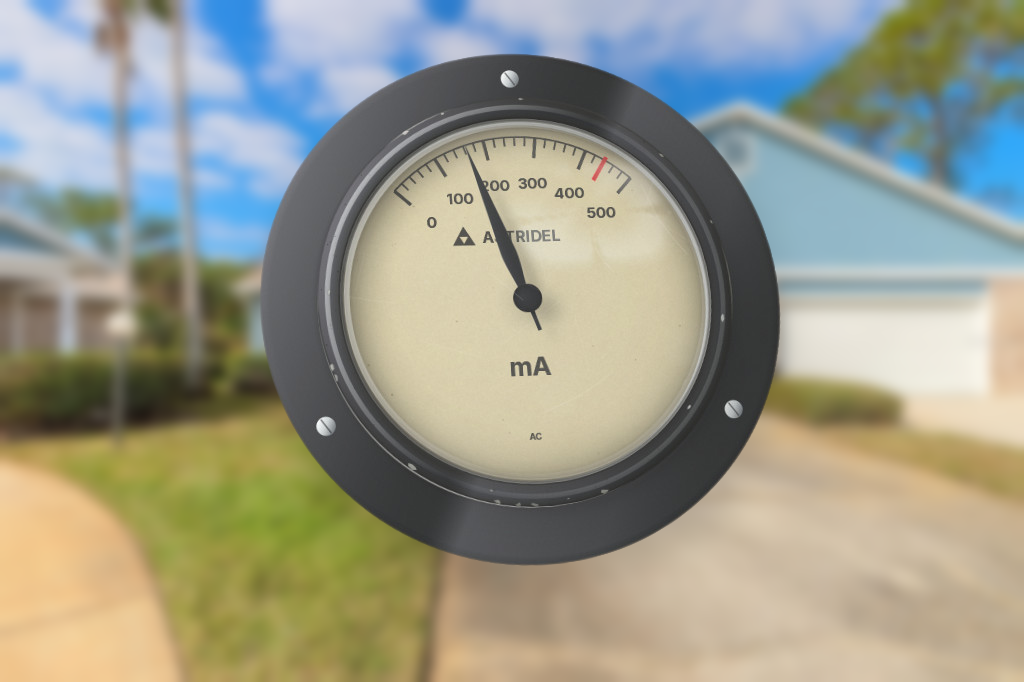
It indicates mA 160
